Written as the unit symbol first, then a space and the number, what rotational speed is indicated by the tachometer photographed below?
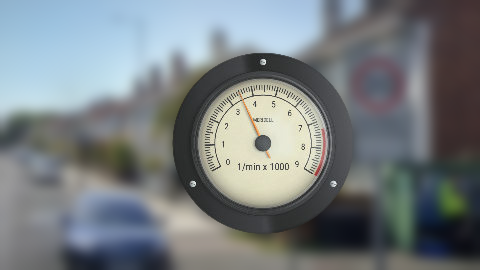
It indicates rpm 3500
